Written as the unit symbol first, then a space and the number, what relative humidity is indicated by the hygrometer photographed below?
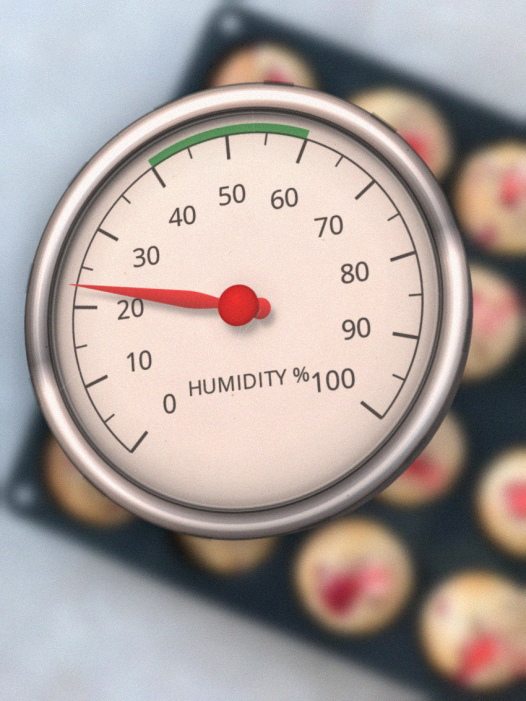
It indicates % 22.5
